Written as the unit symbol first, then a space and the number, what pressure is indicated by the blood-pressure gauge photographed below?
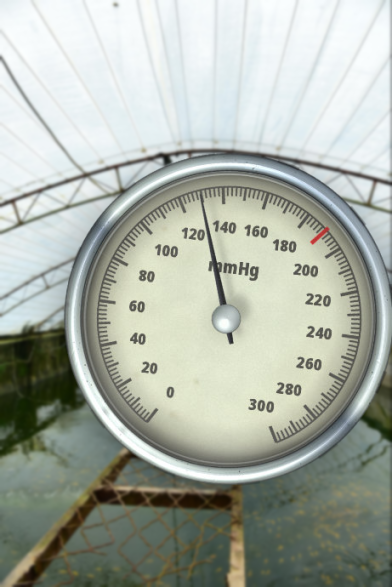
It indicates mmHg 130
